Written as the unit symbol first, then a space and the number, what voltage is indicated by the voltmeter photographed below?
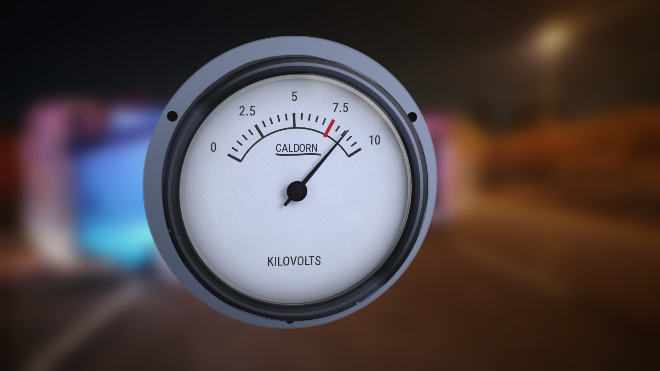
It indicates kV 8.5
